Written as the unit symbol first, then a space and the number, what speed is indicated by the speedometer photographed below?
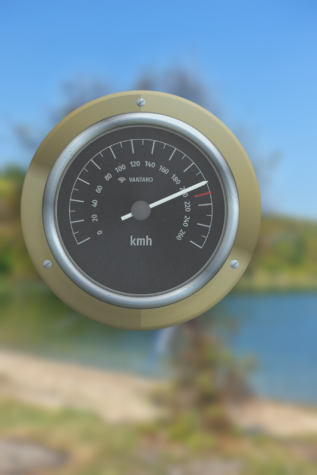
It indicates km/h 200
